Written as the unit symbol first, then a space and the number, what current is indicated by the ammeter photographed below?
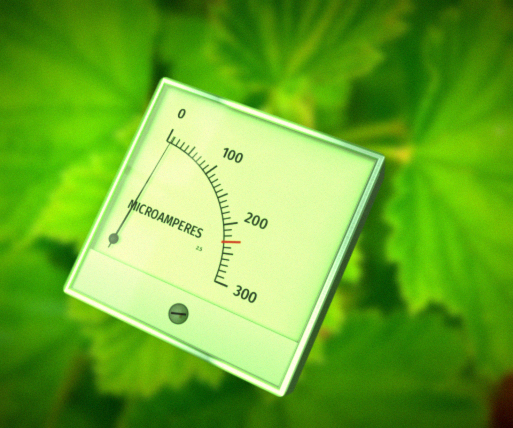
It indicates µA 10
